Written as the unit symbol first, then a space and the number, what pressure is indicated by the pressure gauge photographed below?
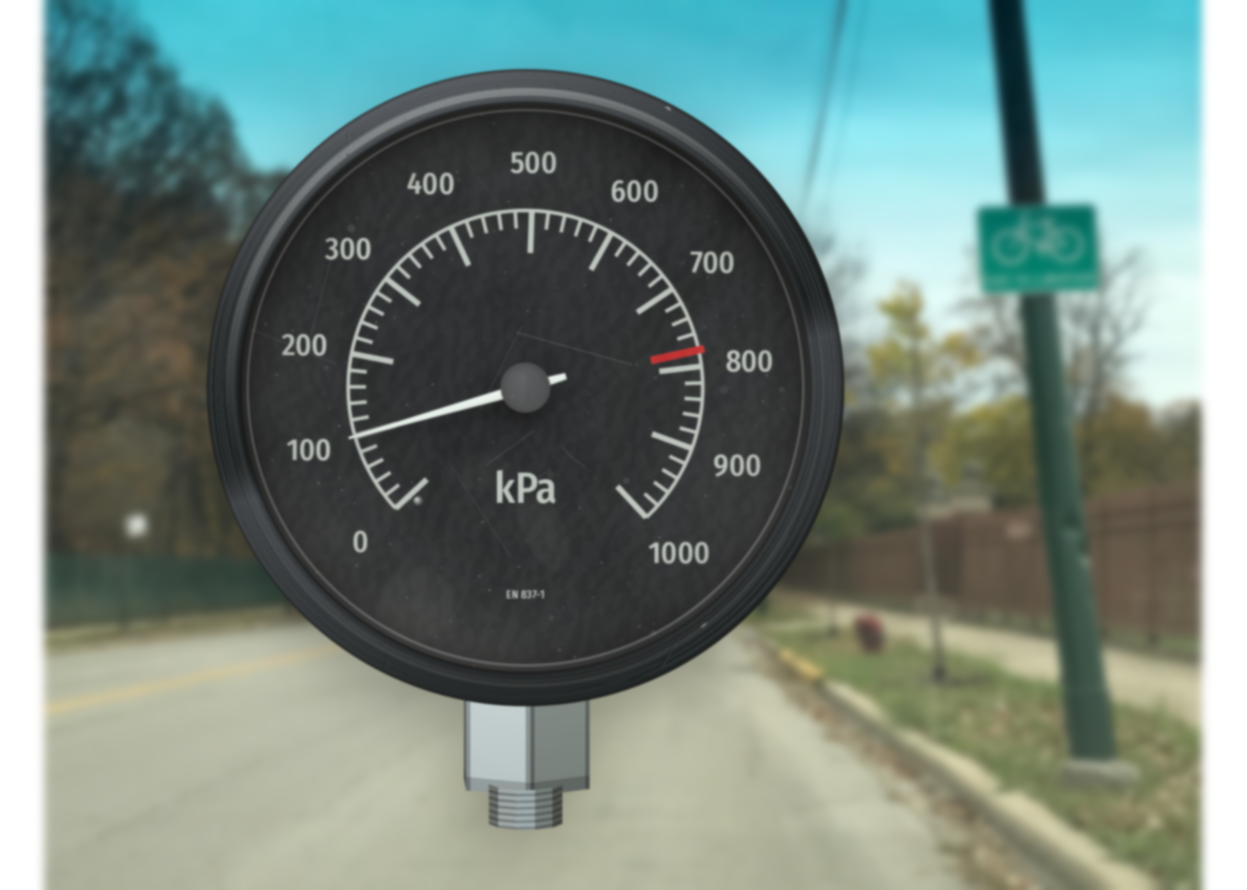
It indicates kPa 100
